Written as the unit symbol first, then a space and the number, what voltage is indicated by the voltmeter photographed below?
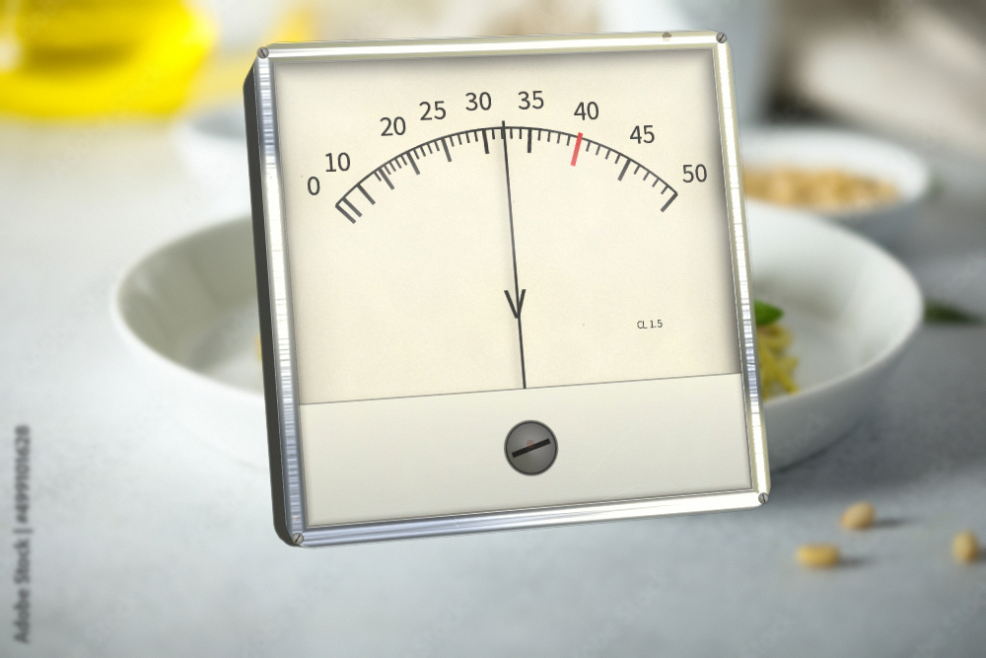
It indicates V 32
